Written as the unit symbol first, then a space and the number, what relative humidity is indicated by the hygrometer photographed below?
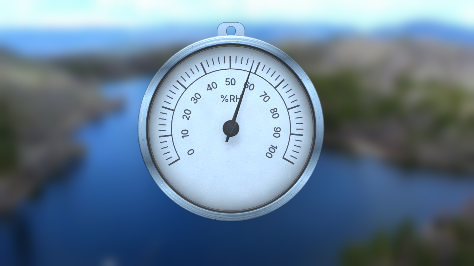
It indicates % 58
